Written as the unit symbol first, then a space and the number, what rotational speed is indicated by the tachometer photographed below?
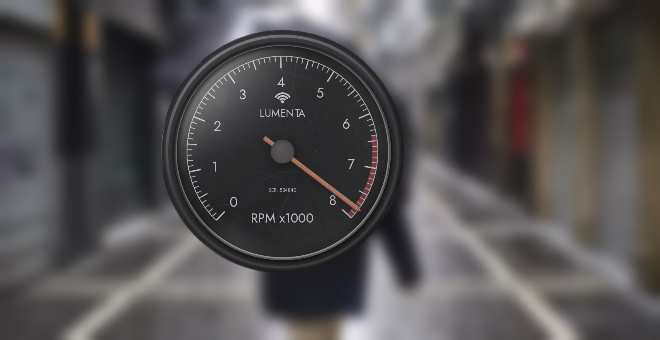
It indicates rpm 7800
